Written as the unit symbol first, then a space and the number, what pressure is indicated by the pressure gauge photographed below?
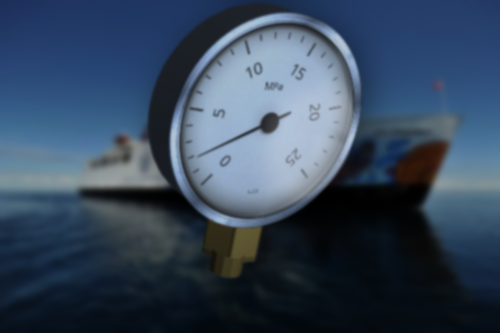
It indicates MPa 2
